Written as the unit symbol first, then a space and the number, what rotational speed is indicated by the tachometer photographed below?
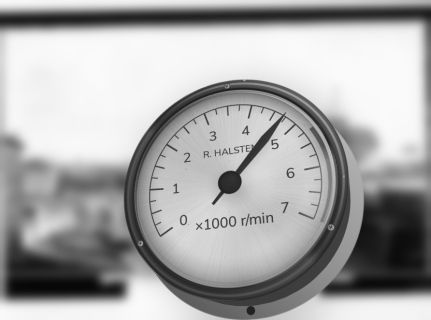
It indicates rpm 4750
